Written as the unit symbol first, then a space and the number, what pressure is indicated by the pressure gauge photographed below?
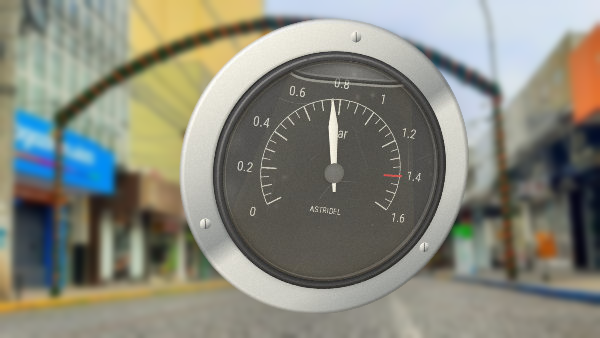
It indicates bar 0.75
